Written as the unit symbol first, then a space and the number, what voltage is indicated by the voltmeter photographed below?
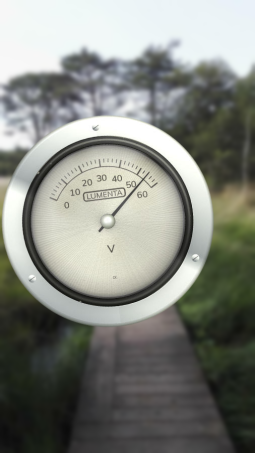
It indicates V 54
